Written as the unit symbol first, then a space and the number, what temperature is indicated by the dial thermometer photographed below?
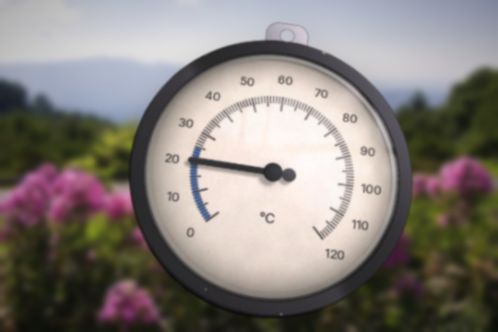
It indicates °C 20
